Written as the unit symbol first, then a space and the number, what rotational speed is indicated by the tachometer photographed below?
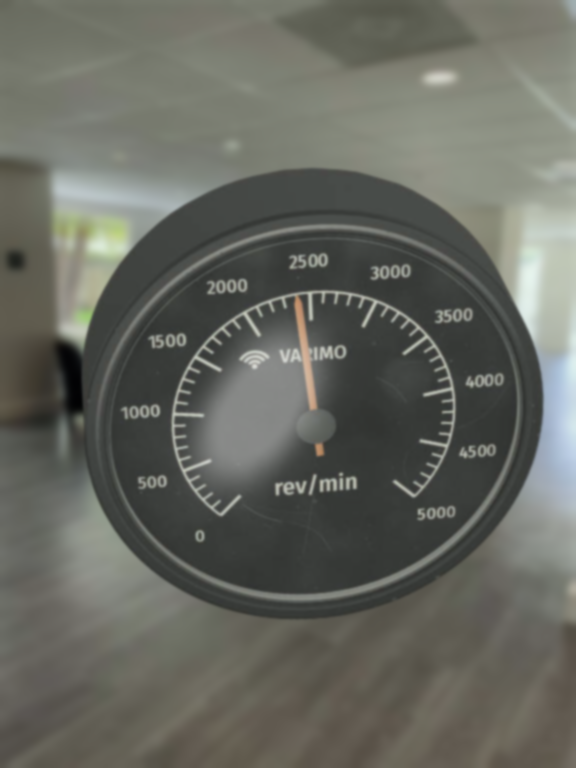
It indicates rpm 2400
